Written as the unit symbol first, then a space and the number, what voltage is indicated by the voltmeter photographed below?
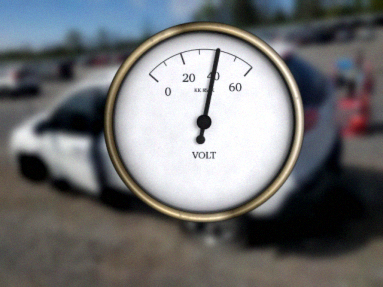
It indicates V 40
